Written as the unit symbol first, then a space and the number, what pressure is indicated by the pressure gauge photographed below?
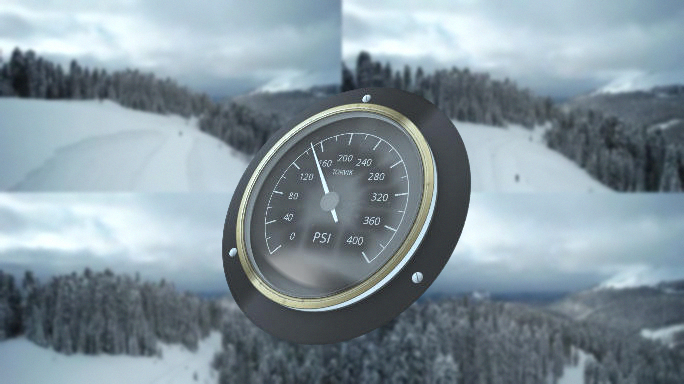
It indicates psi 150
